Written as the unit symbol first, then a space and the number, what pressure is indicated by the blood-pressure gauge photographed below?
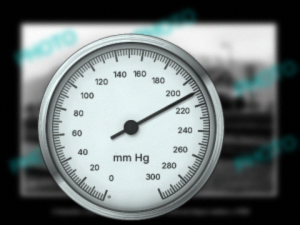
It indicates mmHg 210
